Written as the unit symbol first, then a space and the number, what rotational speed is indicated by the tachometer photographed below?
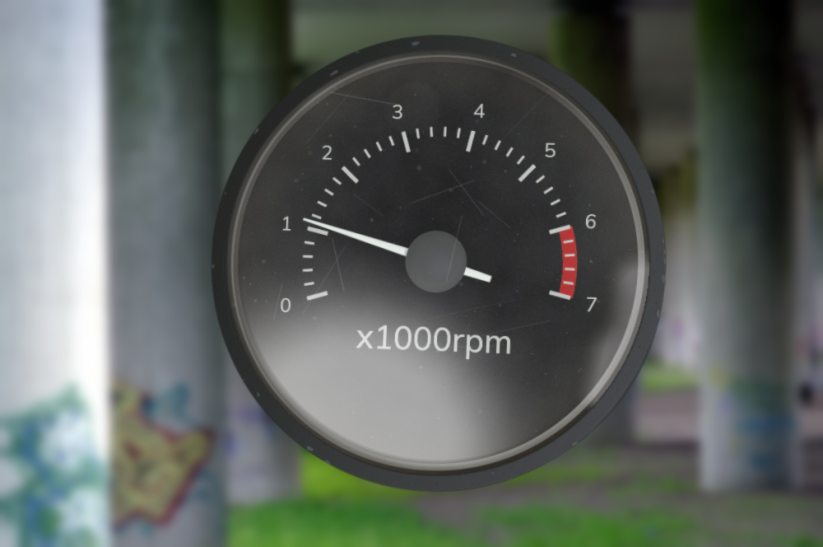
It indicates rpm 1100
